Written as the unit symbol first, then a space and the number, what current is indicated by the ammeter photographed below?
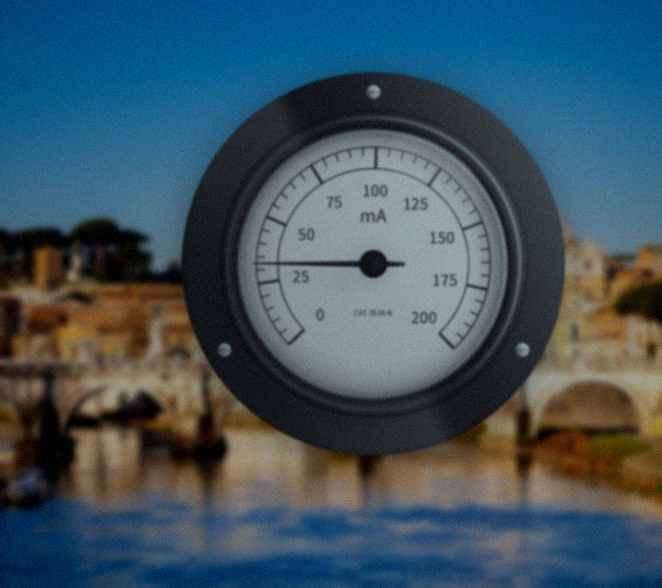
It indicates mA 32.5
